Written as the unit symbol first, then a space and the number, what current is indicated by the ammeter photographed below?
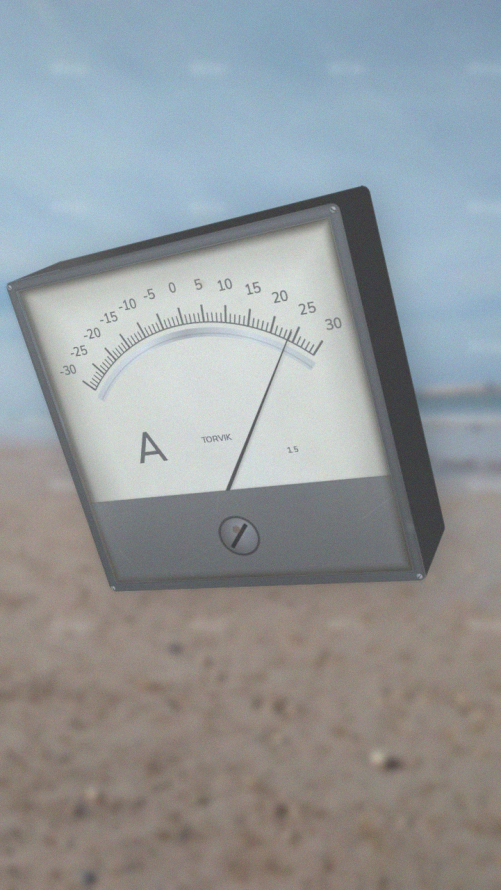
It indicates A 24
